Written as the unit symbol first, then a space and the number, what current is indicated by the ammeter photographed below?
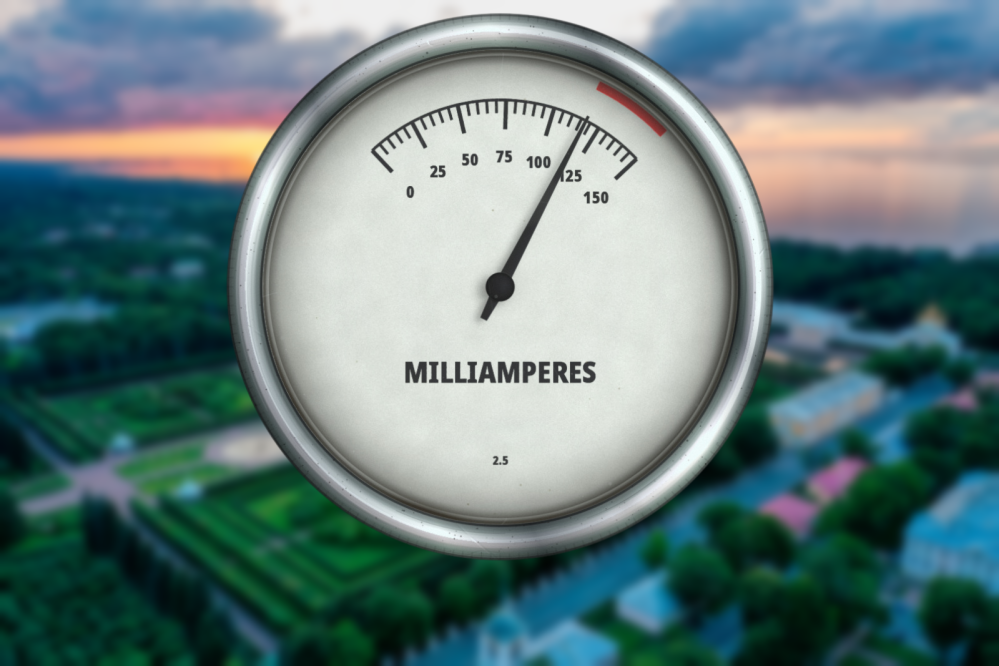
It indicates mA 117.5
